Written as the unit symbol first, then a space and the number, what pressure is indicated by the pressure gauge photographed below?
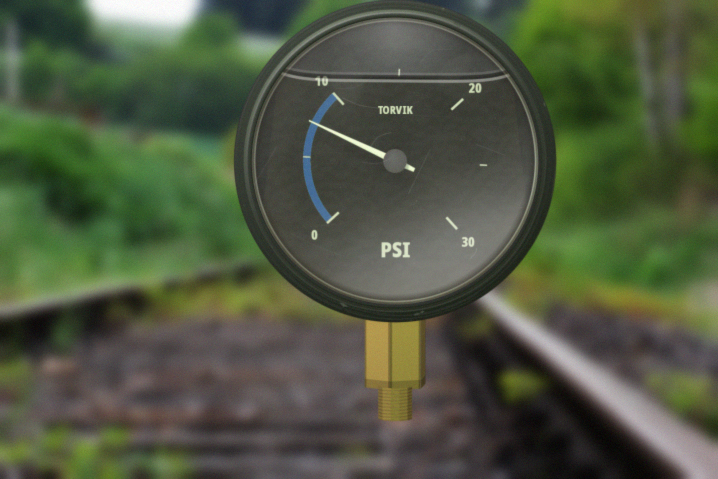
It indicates psi 7.5
